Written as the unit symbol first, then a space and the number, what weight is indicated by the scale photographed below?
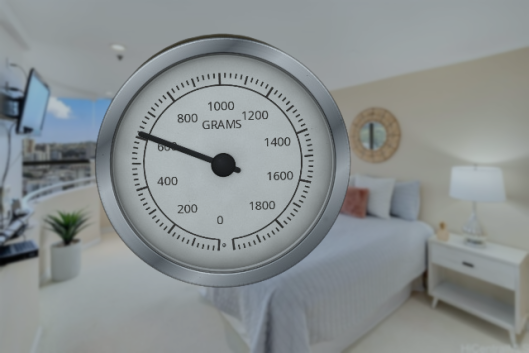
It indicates g 620
